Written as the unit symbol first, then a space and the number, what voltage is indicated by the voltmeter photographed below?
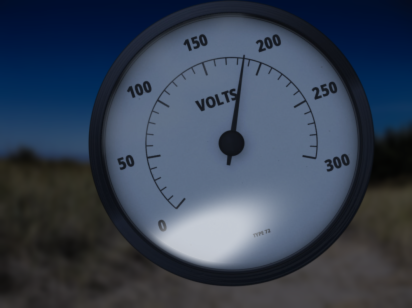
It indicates V 185
